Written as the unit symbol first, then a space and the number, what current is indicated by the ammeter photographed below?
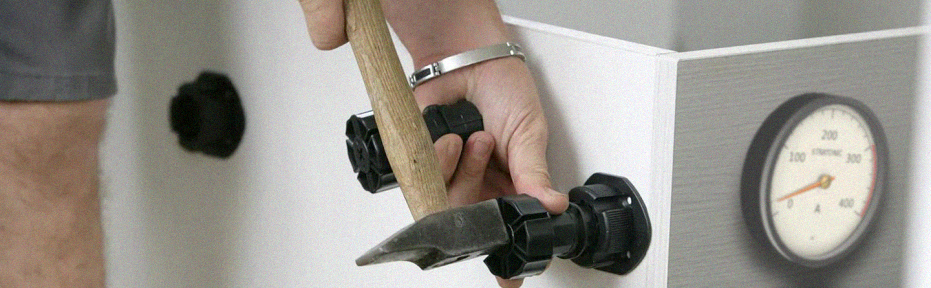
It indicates A 20
